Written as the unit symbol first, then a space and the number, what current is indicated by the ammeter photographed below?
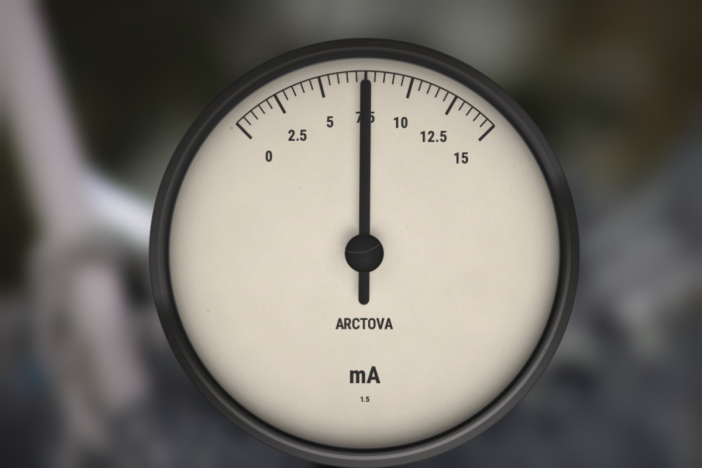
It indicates mA 7.5
